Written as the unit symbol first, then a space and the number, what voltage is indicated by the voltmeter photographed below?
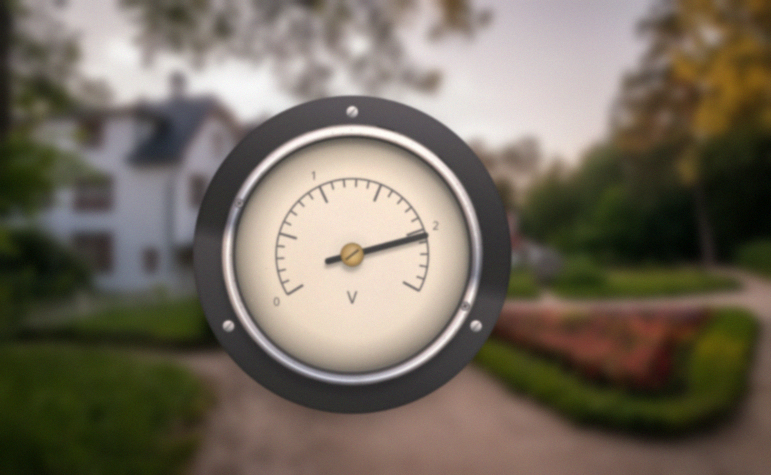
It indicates V 2.05
